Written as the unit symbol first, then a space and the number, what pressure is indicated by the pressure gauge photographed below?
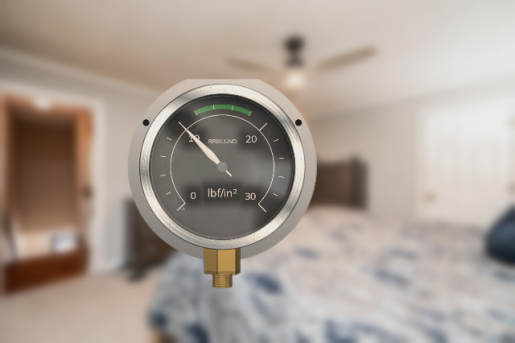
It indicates psi 10
